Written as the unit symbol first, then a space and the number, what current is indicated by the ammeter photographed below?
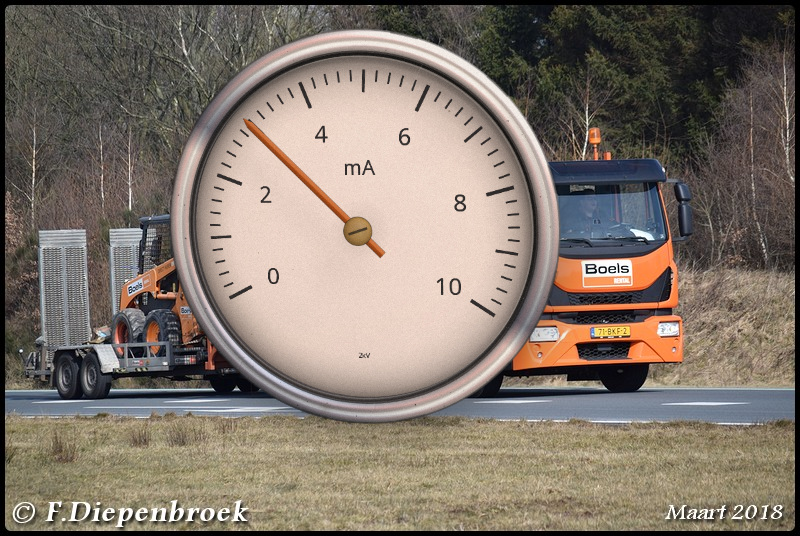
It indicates mA 3
